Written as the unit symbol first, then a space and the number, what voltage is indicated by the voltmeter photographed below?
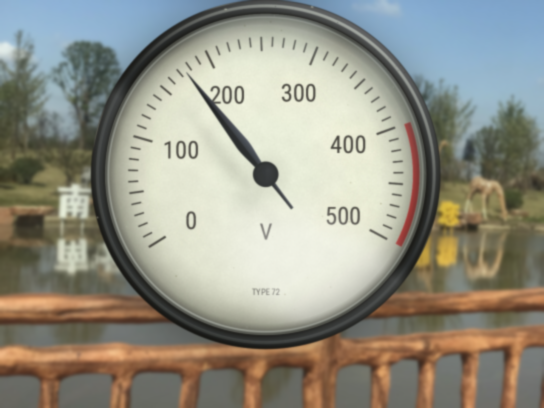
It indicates V 175
